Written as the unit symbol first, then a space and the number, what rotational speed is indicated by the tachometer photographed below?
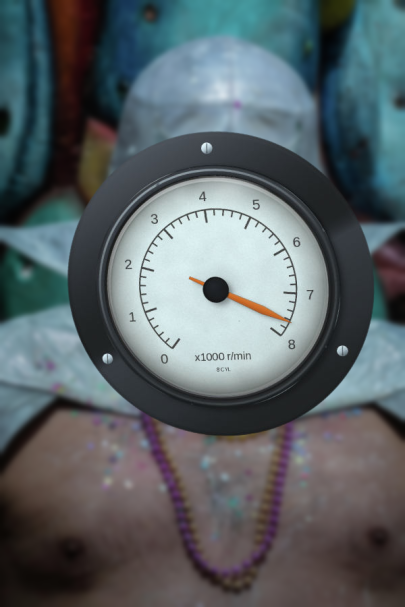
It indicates rpm 7600
